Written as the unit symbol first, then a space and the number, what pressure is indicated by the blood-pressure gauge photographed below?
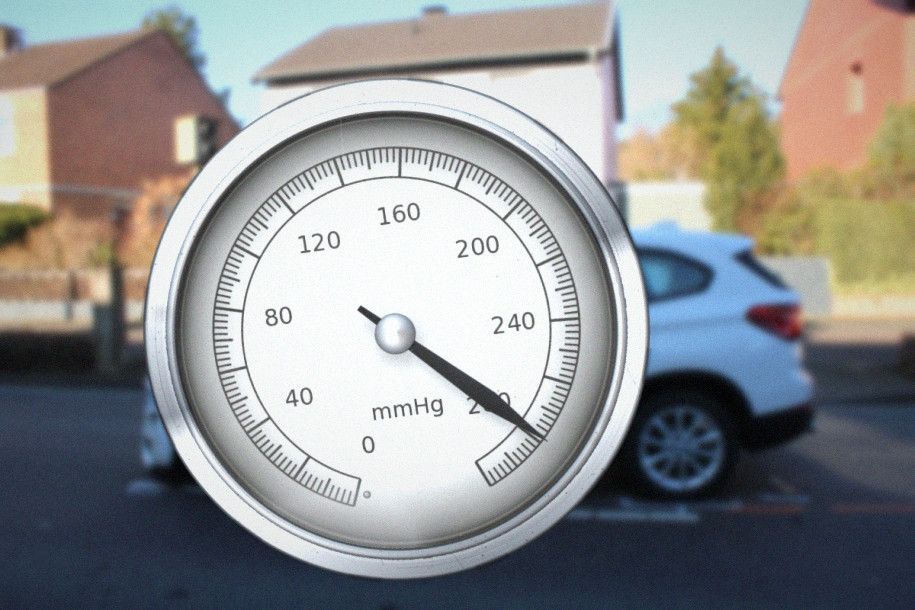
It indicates mmHg 278
